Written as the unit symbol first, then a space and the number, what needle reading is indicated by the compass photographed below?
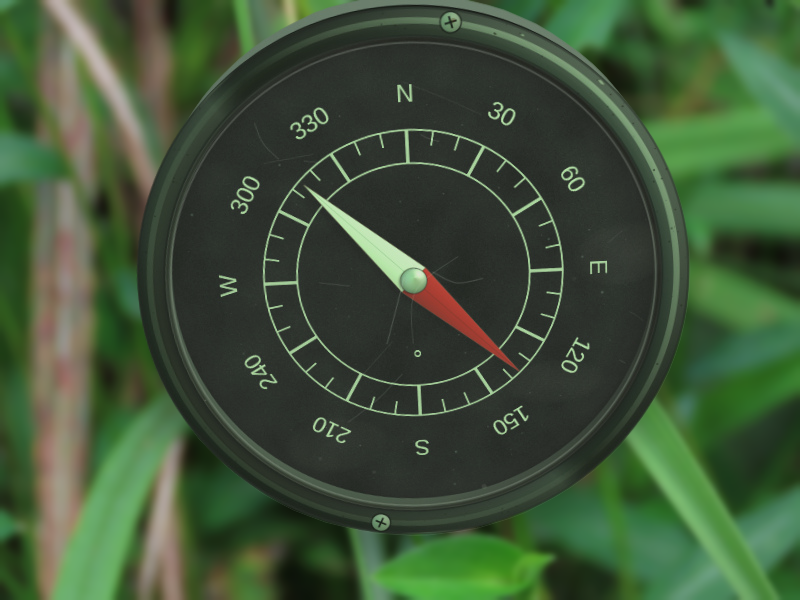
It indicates ° 135
